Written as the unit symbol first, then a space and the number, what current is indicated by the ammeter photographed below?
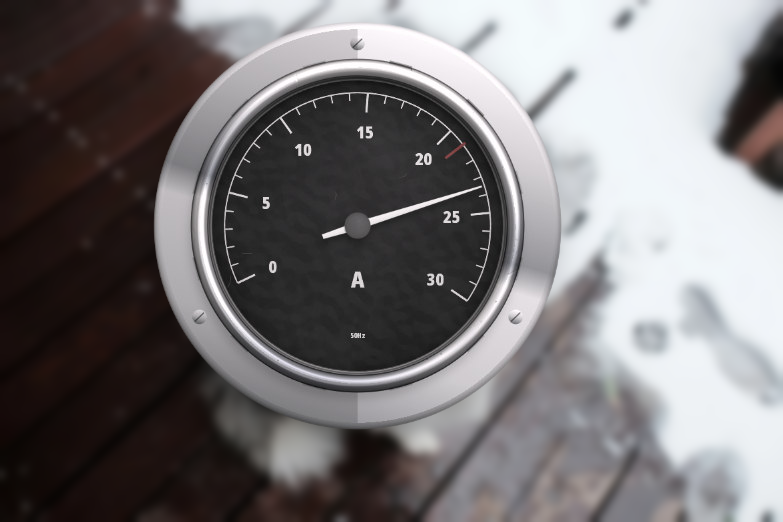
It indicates A 23.5
